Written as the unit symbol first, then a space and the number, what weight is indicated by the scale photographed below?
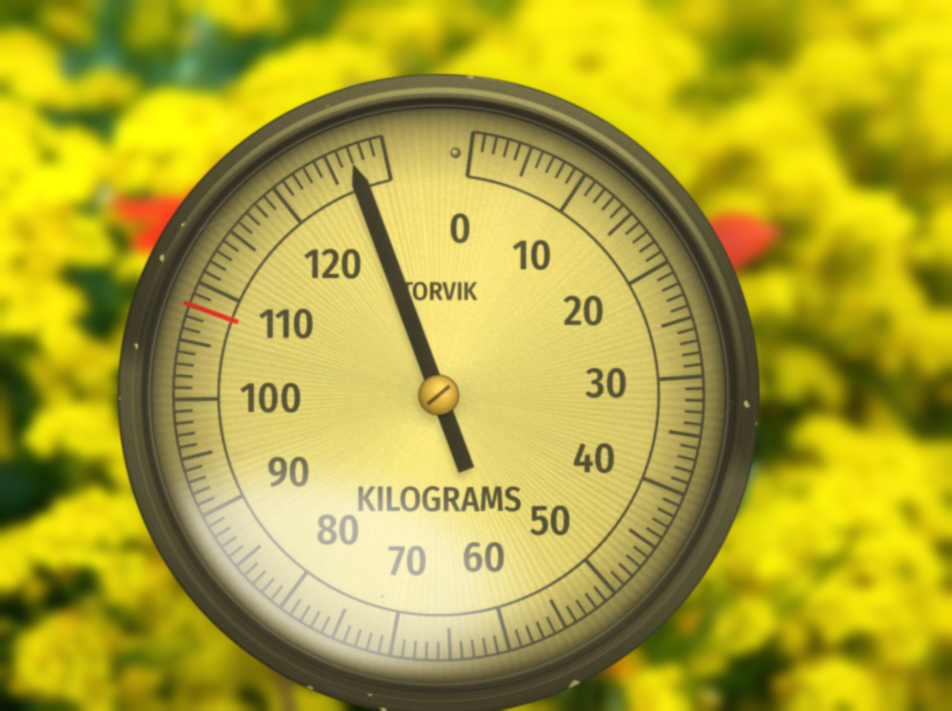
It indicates kg 127
